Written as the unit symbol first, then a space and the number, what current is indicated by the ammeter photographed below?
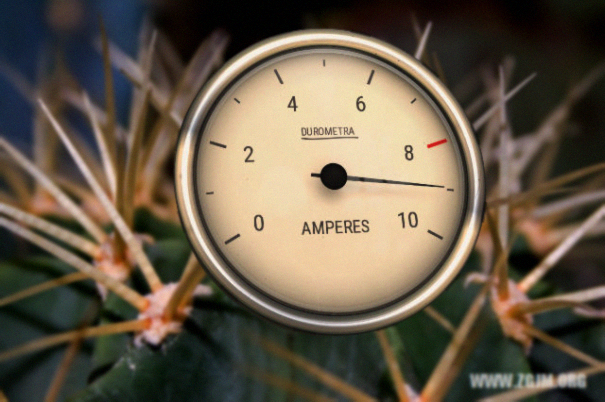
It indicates A 9
